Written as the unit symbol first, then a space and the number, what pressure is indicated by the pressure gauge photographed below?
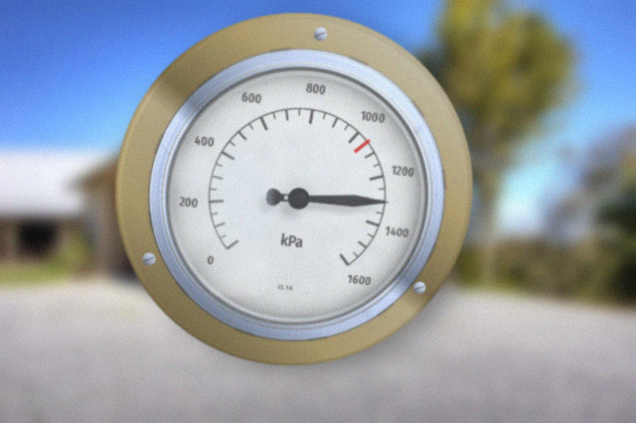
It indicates kPa 1300
